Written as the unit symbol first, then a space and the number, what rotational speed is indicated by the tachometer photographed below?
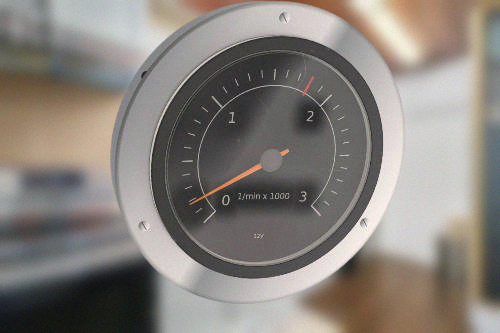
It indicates rpm 200
